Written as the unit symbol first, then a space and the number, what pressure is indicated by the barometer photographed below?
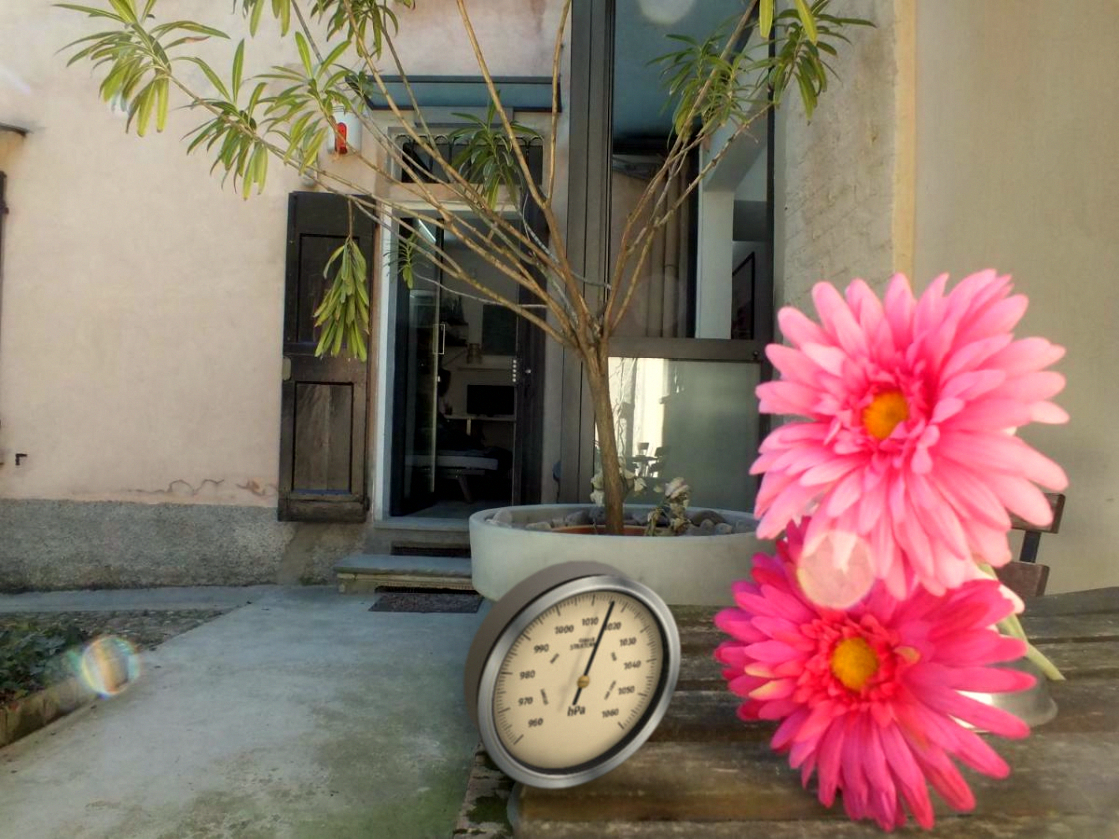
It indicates hPa 1015
